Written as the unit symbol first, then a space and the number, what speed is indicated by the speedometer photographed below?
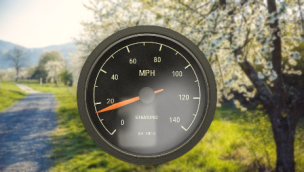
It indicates mph 15
